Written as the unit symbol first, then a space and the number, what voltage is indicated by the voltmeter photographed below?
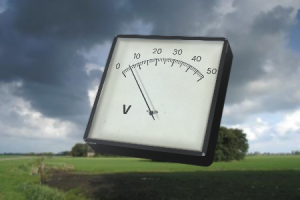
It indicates V 5
